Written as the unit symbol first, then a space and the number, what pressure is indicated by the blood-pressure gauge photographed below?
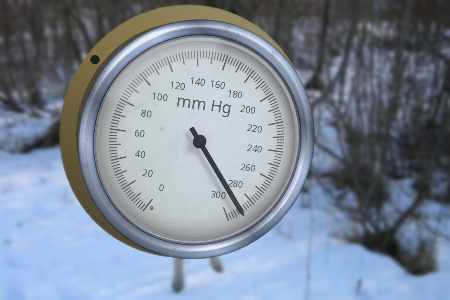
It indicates mmHg 290
